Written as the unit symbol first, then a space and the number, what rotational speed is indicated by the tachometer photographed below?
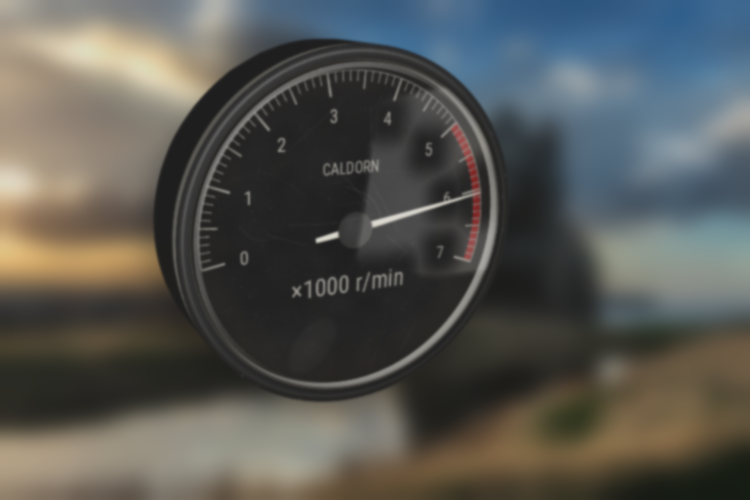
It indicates rpm 6000
